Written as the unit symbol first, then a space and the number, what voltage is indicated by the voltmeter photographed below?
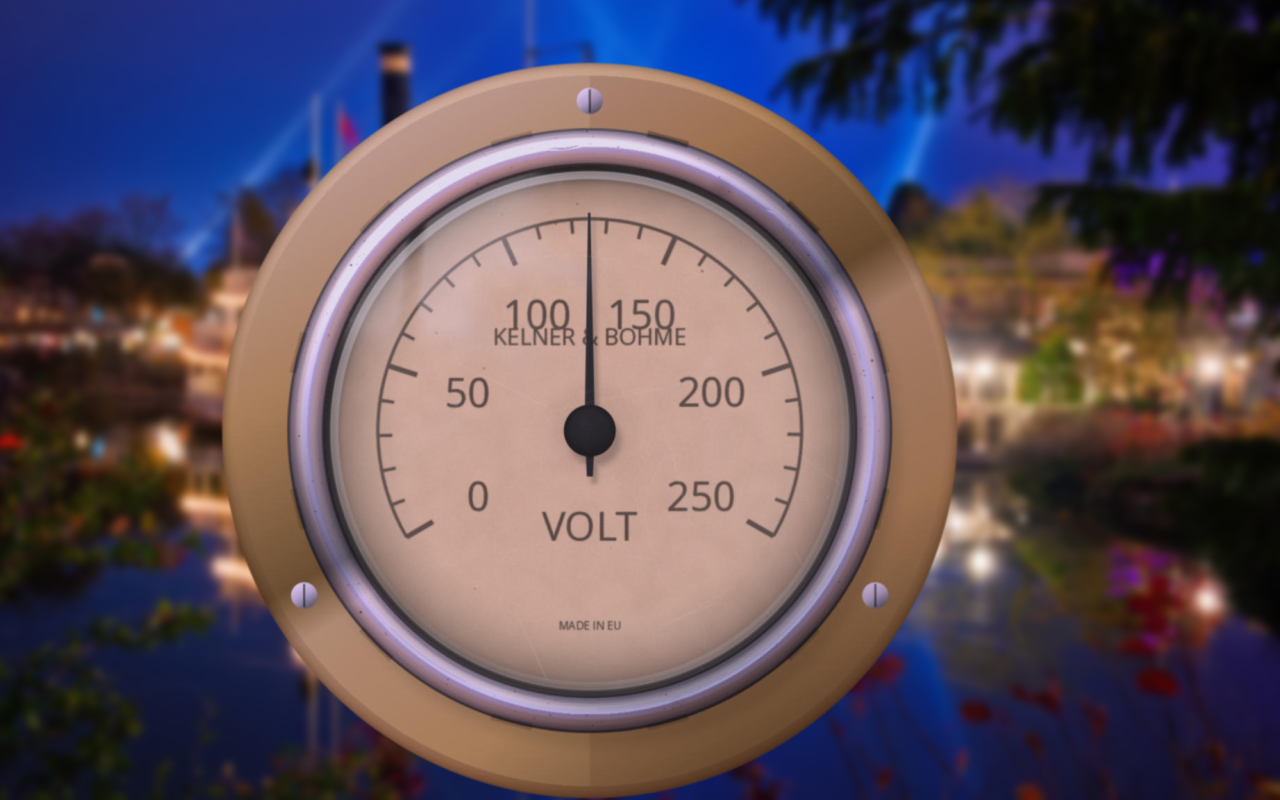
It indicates V 125
